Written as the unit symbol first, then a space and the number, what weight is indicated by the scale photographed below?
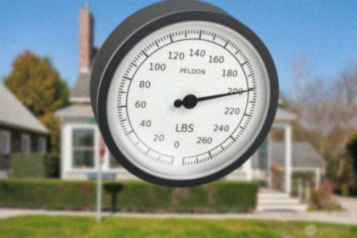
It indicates lb 200
